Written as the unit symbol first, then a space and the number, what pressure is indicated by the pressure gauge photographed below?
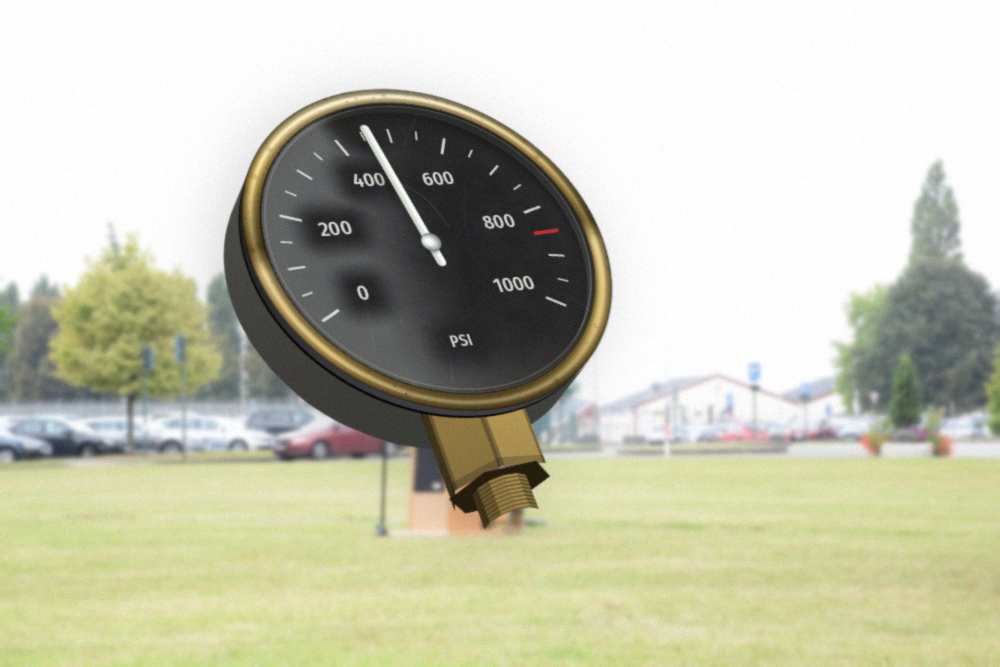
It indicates psi 450
